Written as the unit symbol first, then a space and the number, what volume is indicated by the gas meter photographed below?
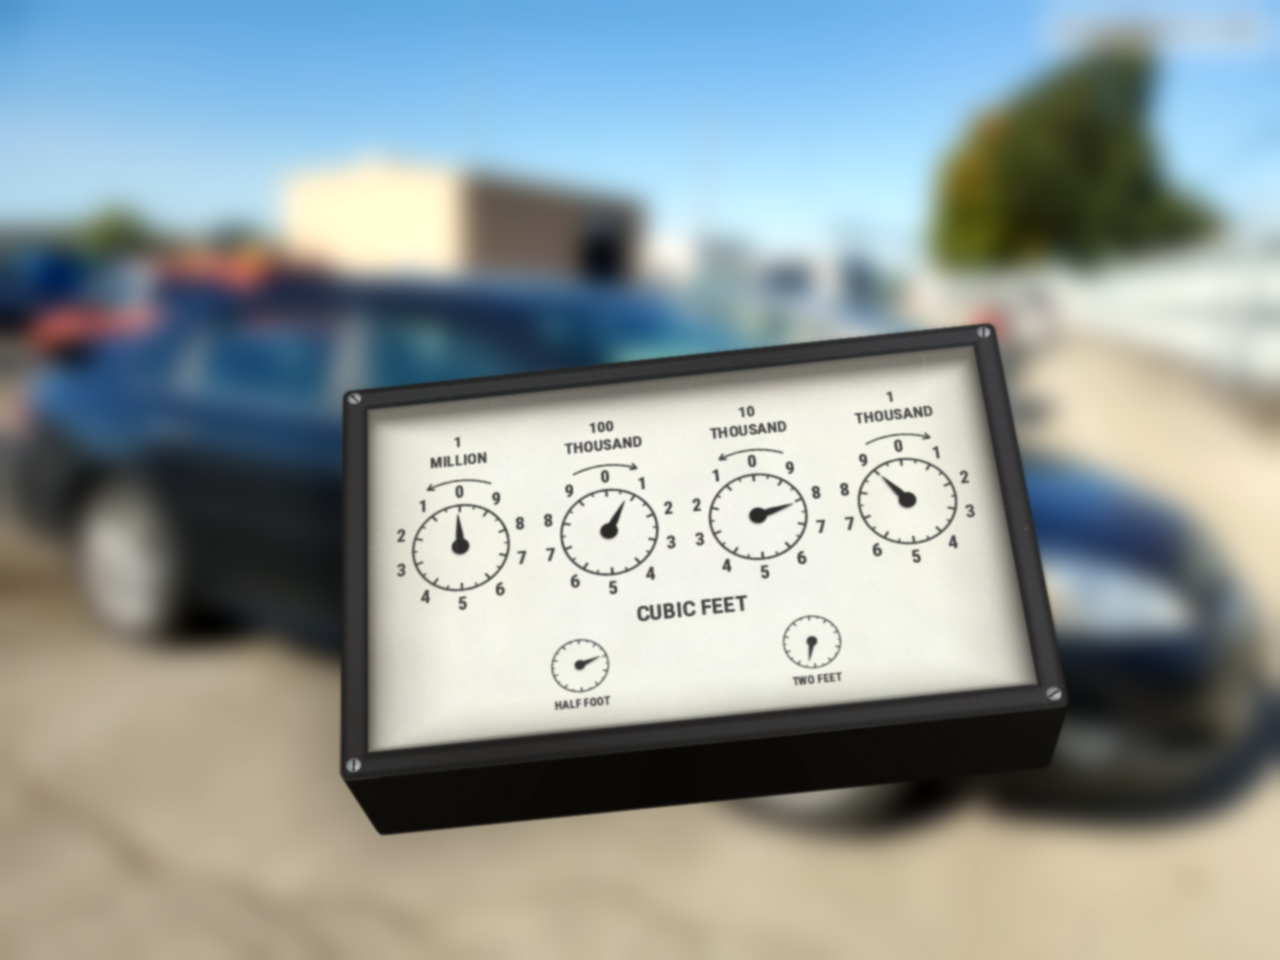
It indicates ft³ 7900
